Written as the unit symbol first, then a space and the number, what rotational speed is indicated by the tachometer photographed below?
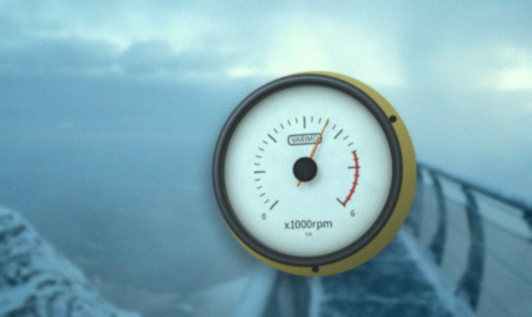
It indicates rpm 3600
